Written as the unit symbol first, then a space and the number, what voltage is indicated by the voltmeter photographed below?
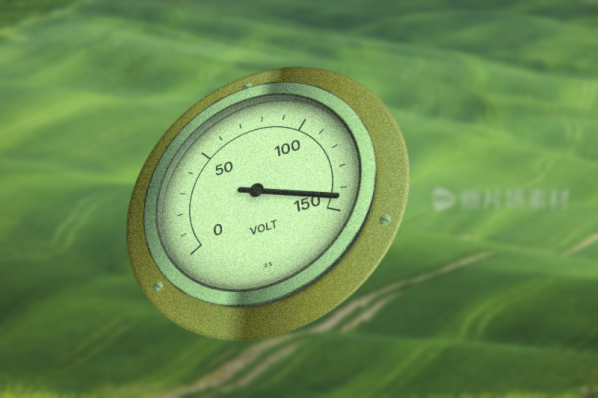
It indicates V 145
